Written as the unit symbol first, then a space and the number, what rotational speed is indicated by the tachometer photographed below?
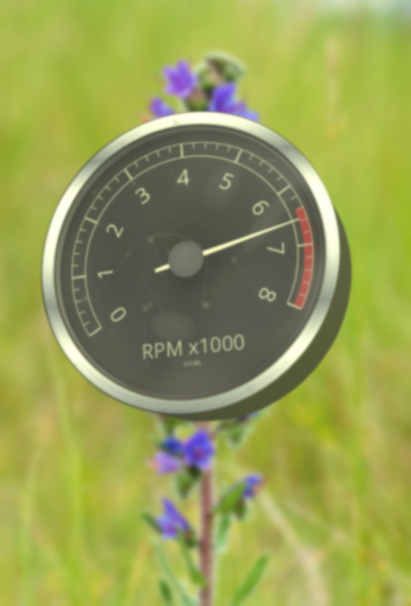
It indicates rpm 6600
